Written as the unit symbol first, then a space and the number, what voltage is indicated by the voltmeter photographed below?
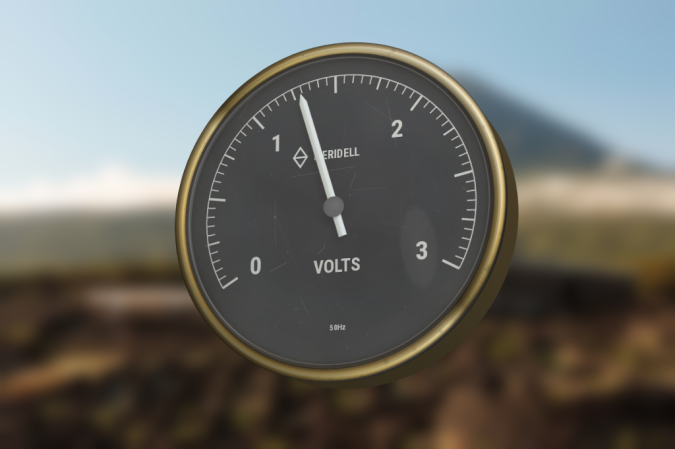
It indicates V 1.3
